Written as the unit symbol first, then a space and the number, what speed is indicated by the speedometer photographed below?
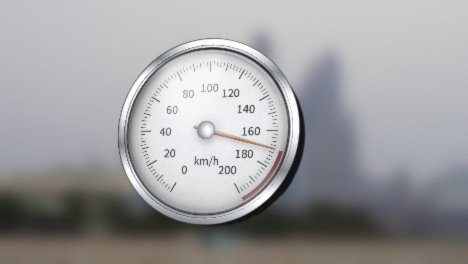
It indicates km/h 170
